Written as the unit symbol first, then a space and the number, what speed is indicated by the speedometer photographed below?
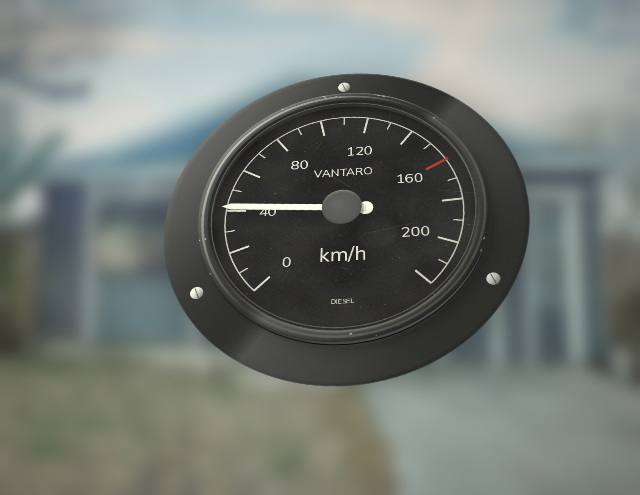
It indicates km/h 40
